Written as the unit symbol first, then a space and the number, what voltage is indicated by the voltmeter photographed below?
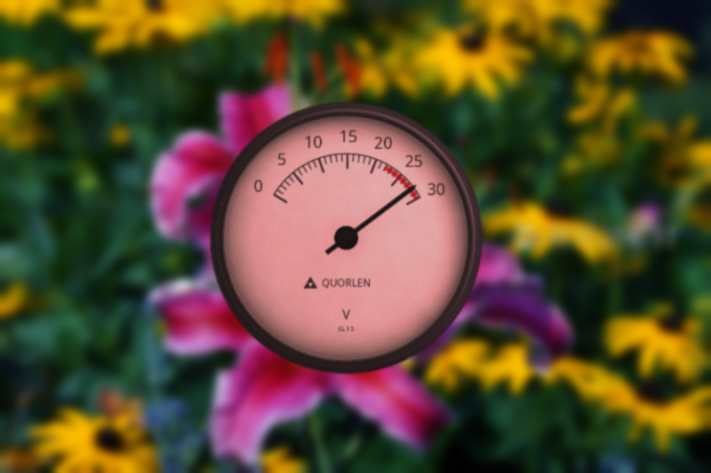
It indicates V 28
